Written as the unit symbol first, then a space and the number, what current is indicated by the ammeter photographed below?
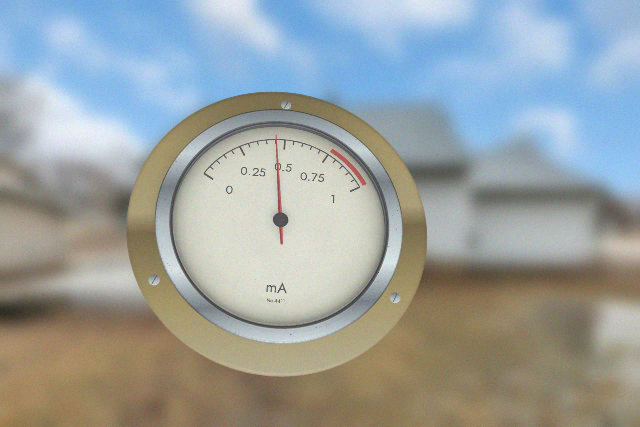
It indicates mA 0.45
